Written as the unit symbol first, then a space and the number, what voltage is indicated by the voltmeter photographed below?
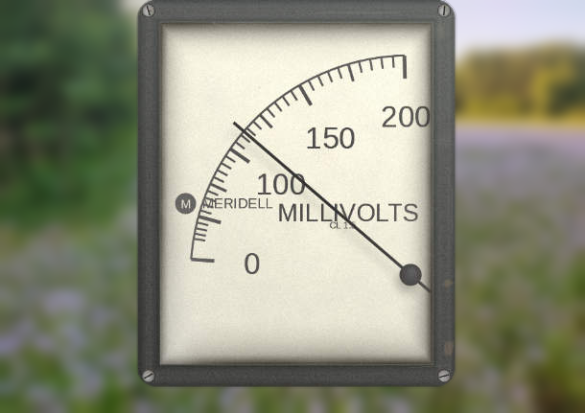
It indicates mV 112.5
